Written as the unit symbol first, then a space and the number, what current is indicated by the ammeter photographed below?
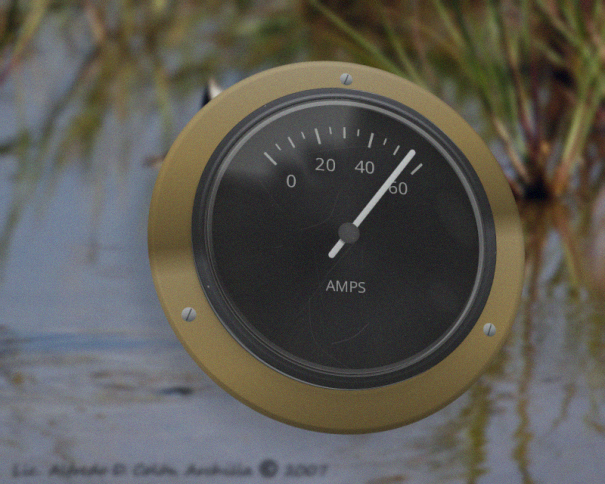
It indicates A 55
